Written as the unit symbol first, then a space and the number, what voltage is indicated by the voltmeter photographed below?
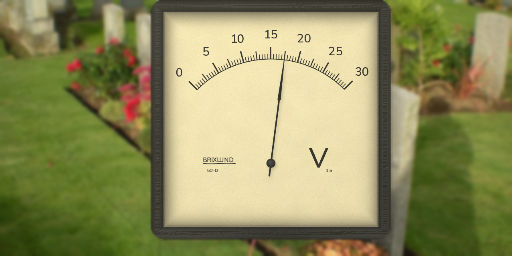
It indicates V 17.5
